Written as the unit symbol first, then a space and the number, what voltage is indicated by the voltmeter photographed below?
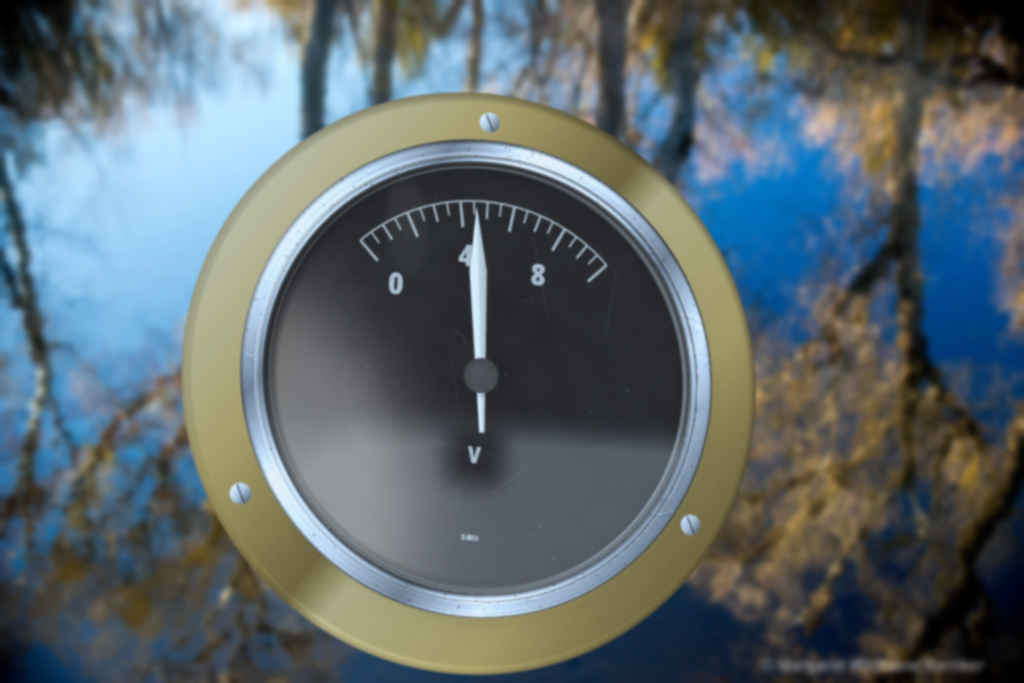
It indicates V 4.5
